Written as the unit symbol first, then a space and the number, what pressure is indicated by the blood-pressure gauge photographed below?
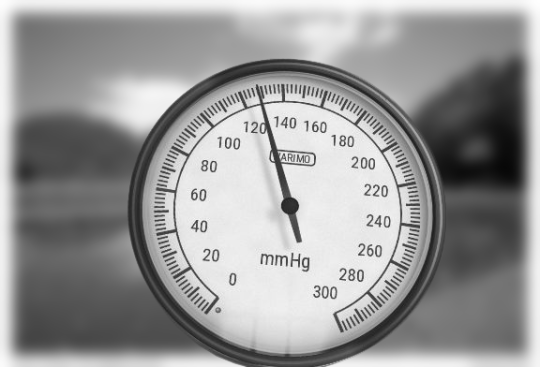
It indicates mmHg 128
